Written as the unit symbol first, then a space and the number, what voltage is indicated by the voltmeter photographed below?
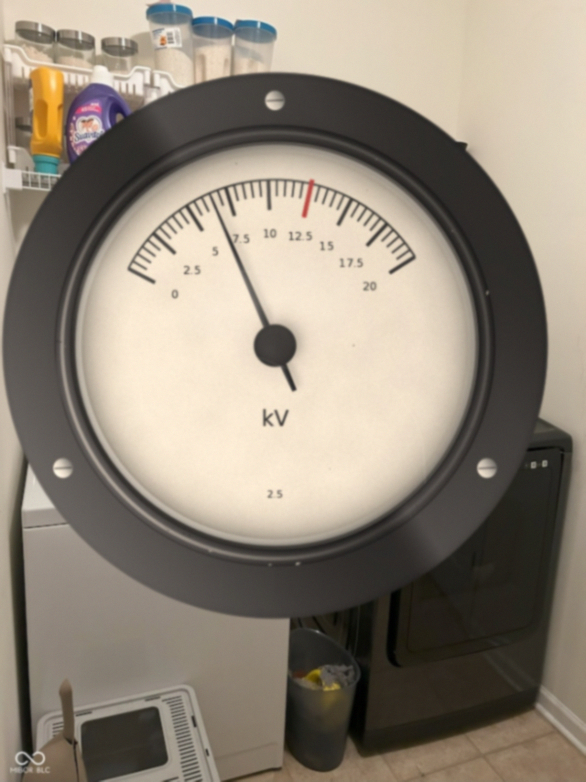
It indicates kV 6.5
